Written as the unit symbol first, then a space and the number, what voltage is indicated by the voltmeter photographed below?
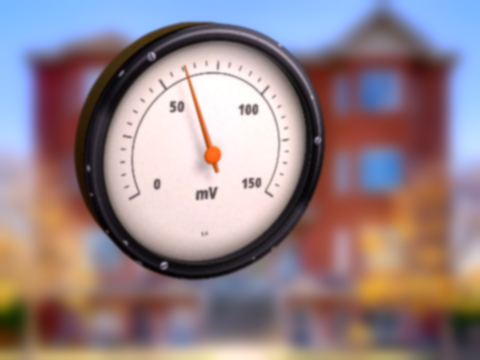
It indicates mV 60
